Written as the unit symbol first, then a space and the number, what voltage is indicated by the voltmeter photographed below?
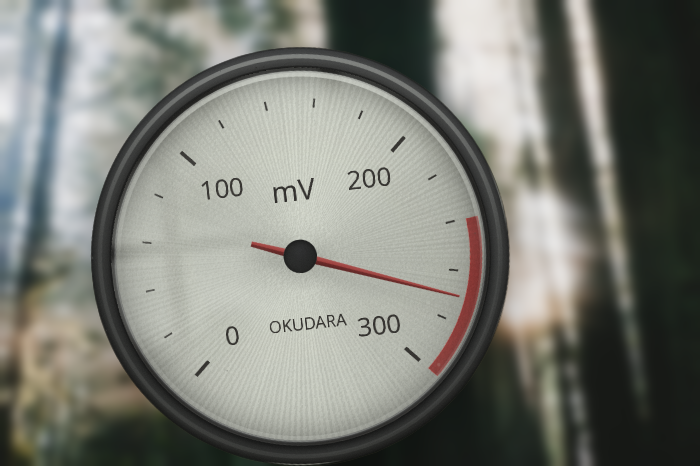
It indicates mV 270
